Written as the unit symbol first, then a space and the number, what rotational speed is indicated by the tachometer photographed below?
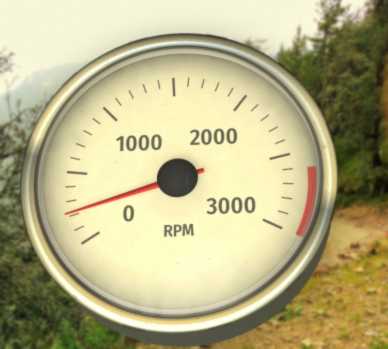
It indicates rpm 200
